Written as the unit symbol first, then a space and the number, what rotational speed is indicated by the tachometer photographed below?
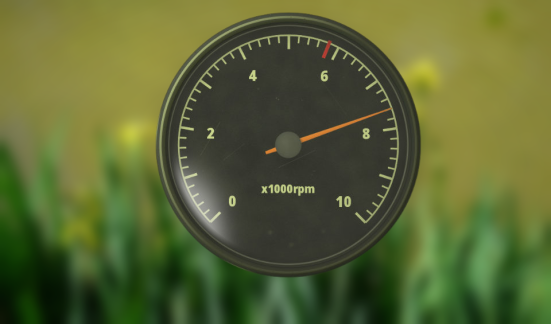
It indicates rpm 7600
